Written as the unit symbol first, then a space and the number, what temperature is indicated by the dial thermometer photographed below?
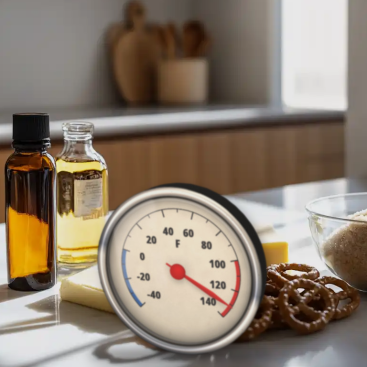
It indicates °F 130
